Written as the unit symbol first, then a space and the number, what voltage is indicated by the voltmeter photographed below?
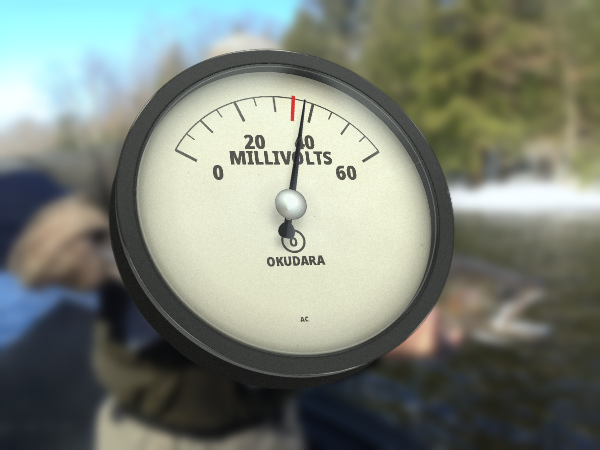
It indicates mV 37.5
